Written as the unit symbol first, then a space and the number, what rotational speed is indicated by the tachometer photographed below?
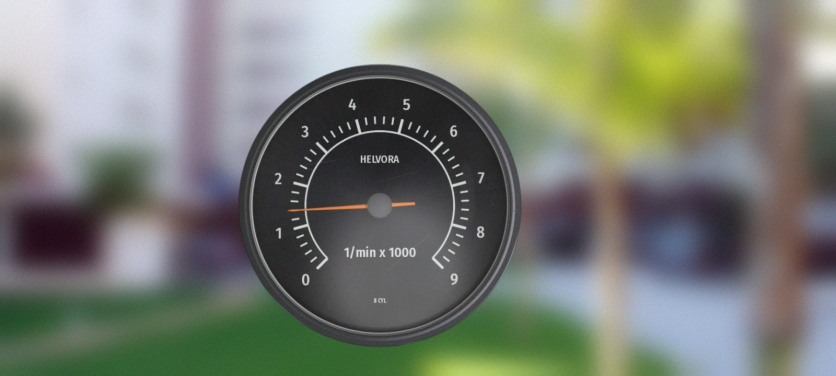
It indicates rpm 1400
